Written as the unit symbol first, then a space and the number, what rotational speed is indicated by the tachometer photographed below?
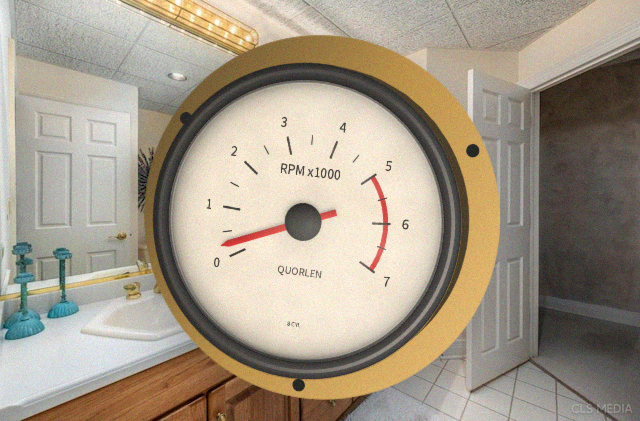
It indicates rpm 250
